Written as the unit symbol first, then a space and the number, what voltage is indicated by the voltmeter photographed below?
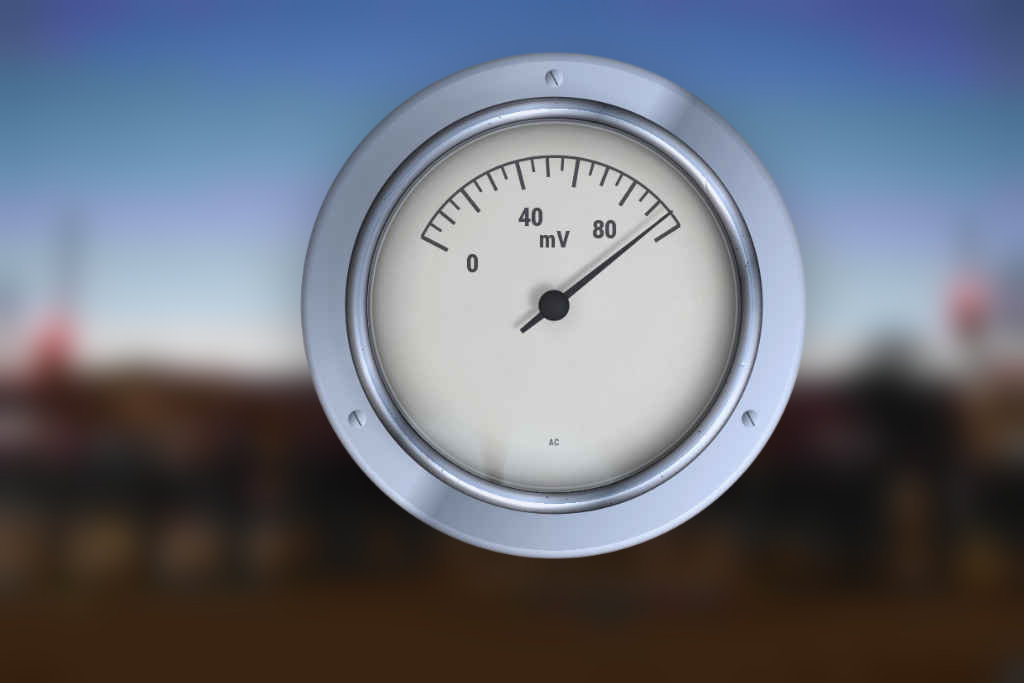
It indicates mV 95
